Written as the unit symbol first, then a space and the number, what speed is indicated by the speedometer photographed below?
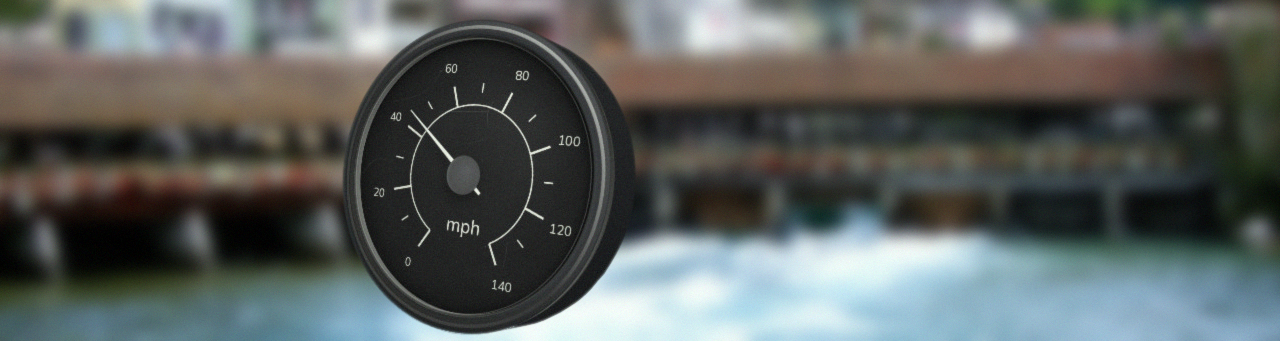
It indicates mph 45
